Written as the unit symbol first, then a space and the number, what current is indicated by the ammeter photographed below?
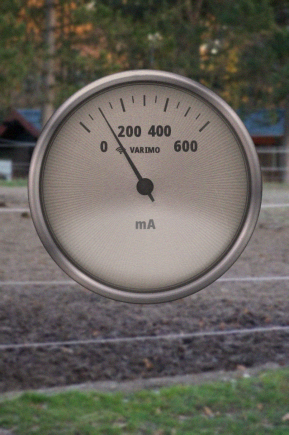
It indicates mA 100
